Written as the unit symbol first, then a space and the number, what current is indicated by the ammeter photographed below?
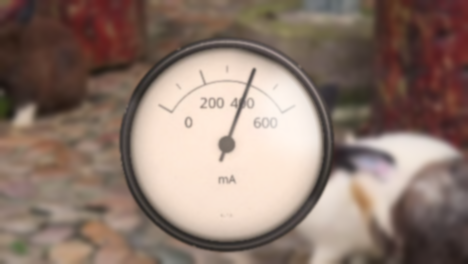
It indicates mA 400
